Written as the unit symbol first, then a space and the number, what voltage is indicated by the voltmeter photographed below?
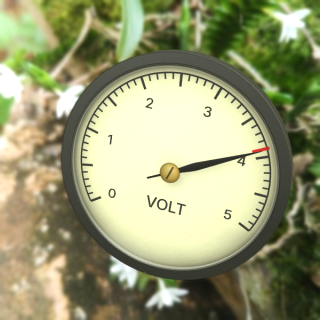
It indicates V 3.9
